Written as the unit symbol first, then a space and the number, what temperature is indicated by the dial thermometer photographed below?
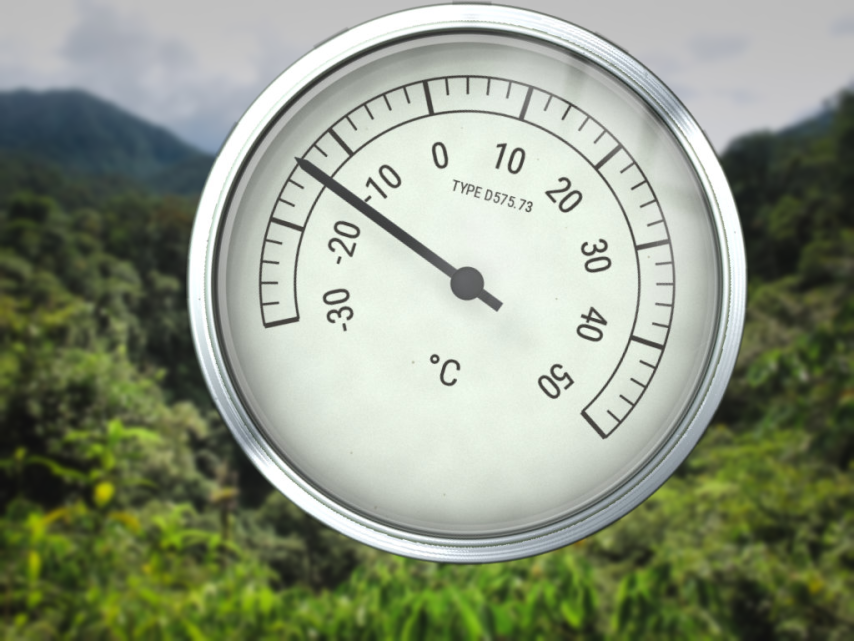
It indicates °C -14
